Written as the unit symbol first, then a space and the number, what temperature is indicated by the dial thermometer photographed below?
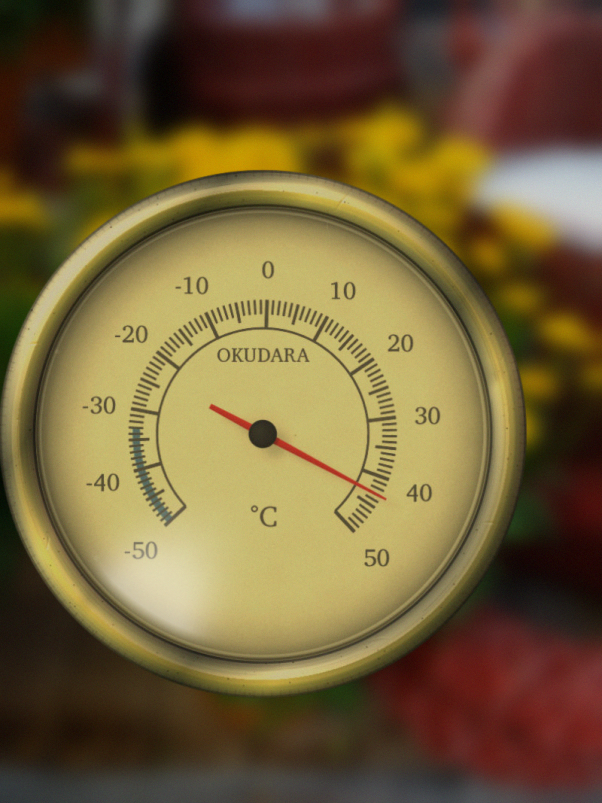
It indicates °C 43
